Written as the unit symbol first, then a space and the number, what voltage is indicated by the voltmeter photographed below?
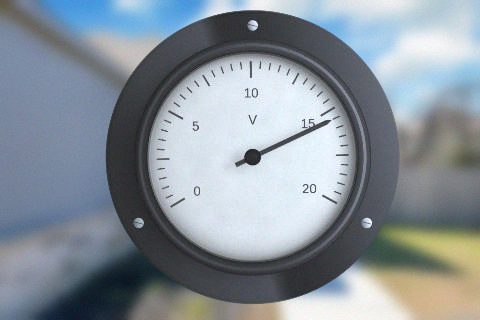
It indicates V 15.5
